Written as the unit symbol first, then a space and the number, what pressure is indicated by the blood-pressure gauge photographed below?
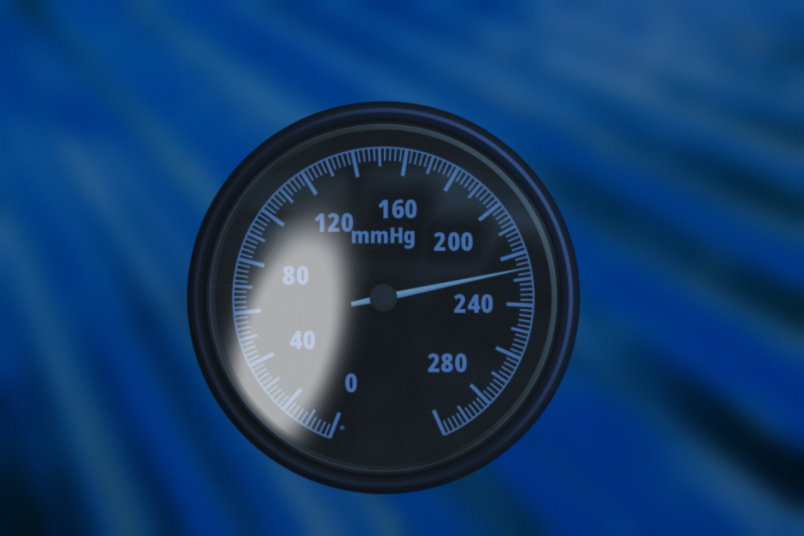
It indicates mmHg 226
